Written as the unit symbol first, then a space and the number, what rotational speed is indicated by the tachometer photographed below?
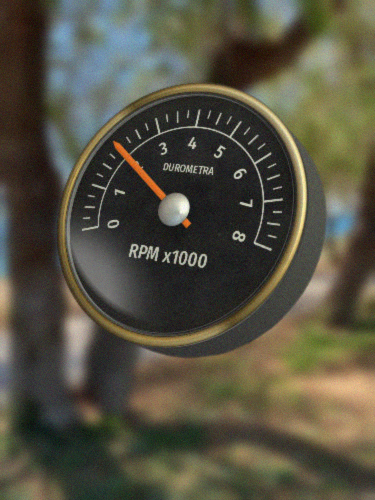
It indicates rpm 2000
